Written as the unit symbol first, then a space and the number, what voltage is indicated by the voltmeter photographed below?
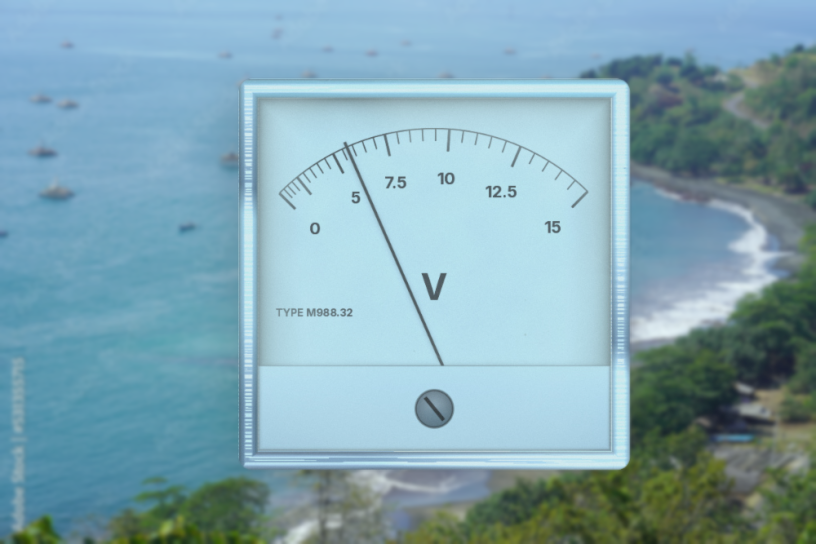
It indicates V 5.75
